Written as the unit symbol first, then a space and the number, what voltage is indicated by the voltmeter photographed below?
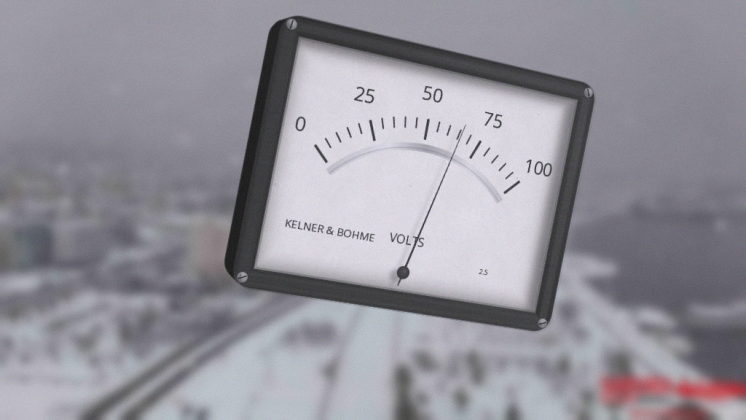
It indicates V 65
